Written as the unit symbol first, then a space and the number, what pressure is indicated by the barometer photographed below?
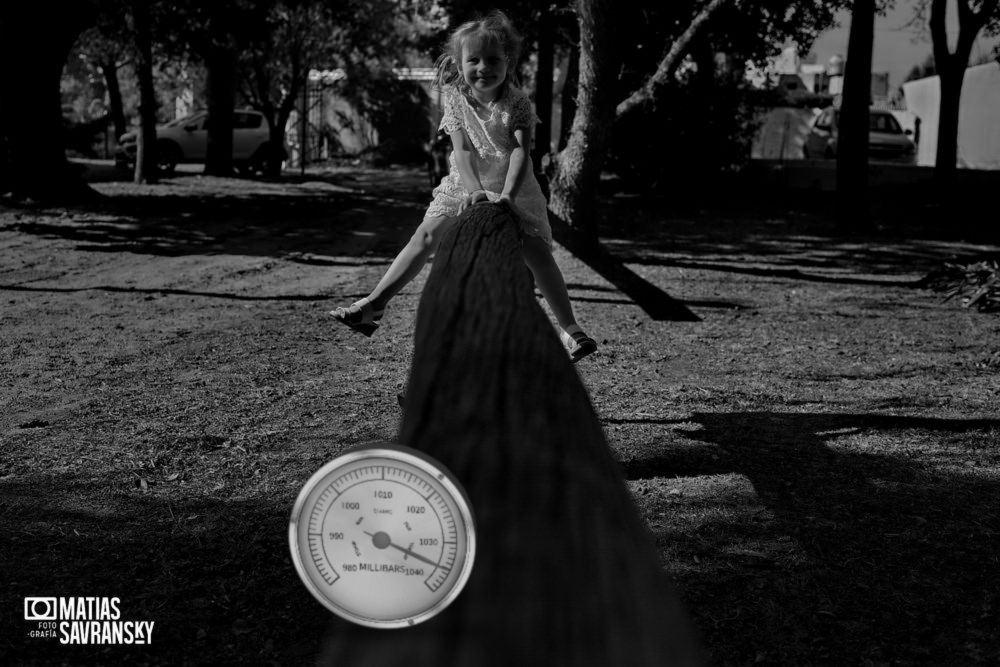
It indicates mbar 1035
